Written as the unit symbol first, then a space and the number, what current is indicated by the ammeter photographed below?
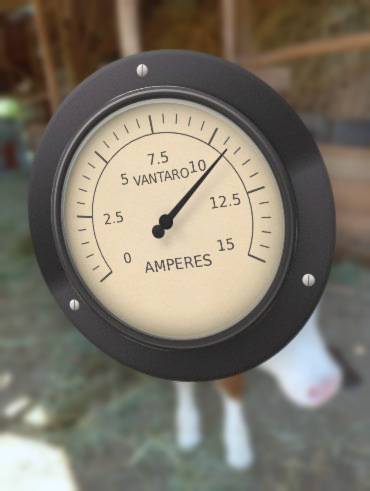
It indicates A 10.75
